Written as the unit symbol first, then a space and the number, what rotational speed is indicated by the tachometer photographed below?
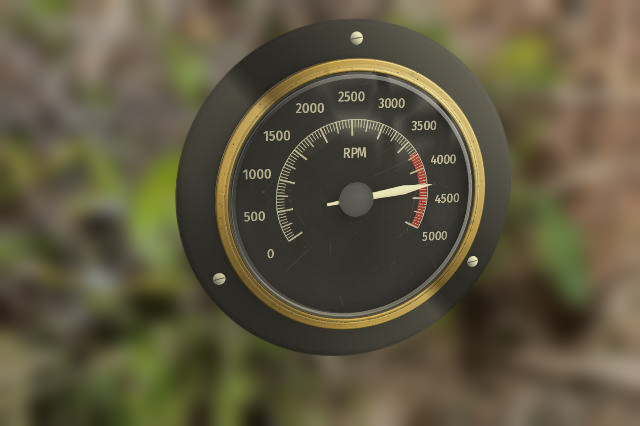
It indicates rpm 4250
